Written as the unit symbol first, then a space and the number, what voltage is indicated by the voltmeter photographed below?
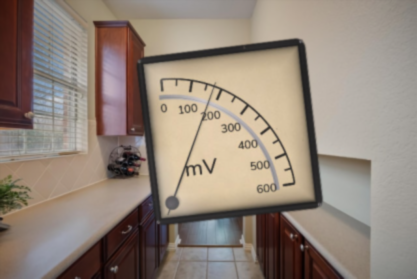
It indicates mV 175
